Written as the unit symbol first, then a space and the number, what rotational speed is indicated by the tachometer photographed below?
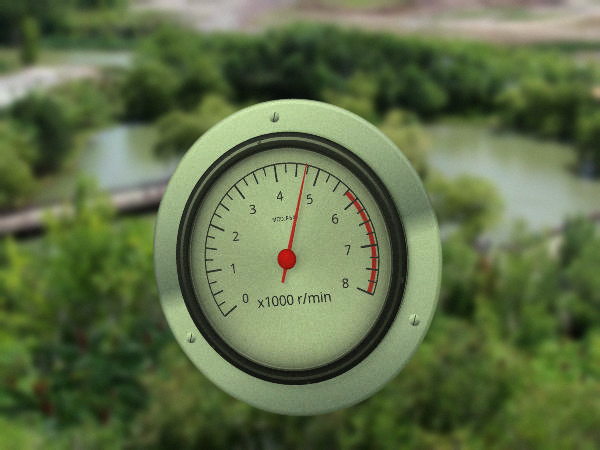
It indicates rpm 4750
